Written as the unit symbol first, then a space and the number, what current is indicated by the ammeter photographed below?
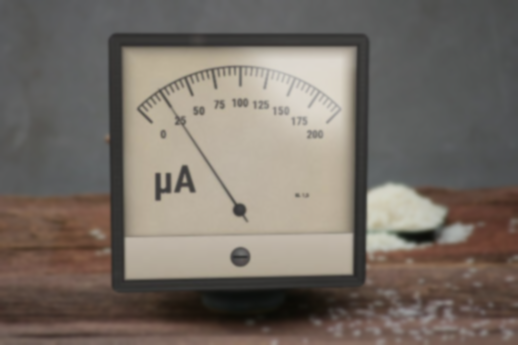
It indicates µA 25
